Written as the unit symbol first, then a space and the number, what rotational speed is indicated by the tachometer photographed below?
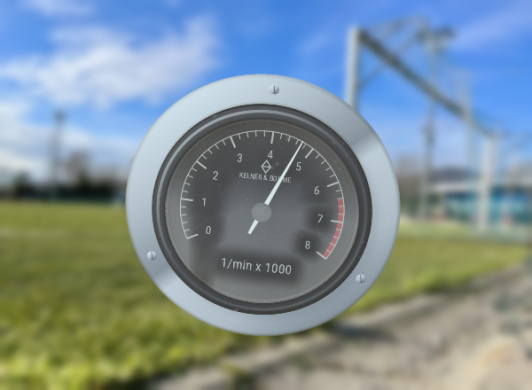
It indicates rpm 4700
